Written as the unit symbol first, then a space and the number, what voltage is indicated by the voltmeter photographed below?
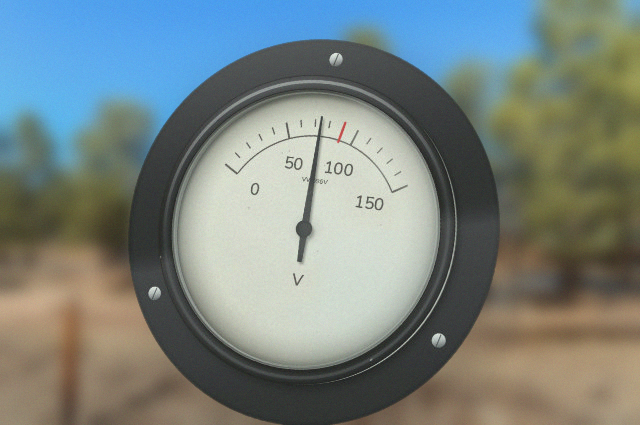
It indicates V 75
